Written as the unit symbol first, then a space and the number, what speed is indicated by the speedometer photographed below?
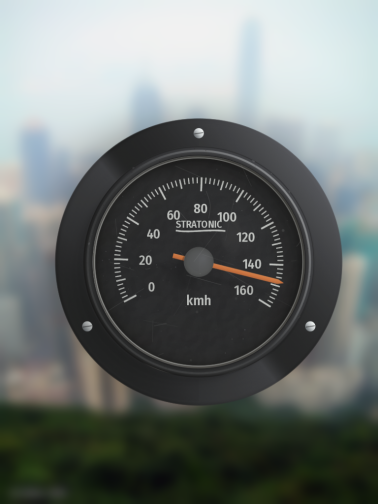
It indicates km/h 148
